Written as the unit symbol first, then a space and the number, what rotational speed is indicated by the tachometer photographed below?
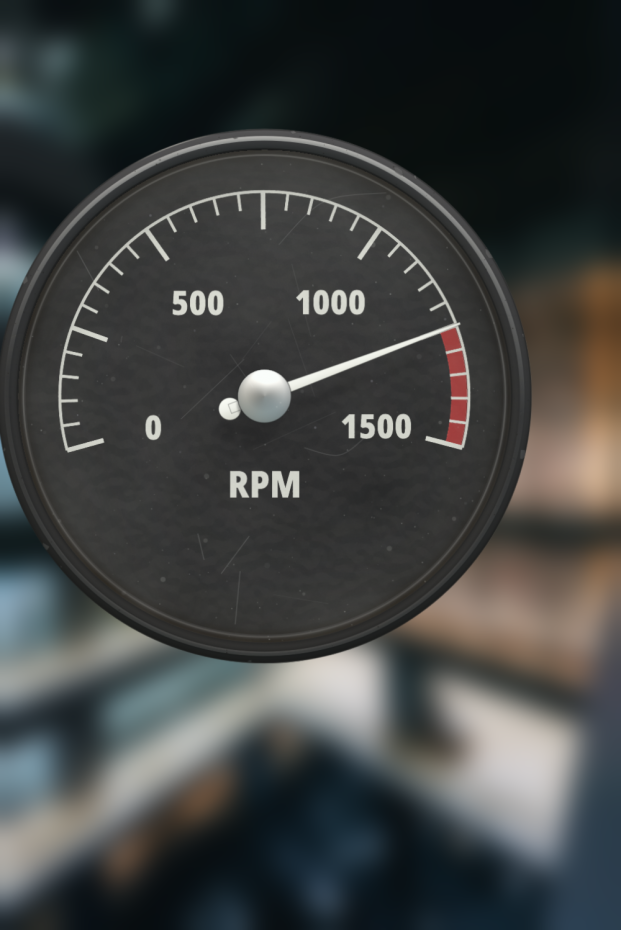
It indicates rpm 1250
